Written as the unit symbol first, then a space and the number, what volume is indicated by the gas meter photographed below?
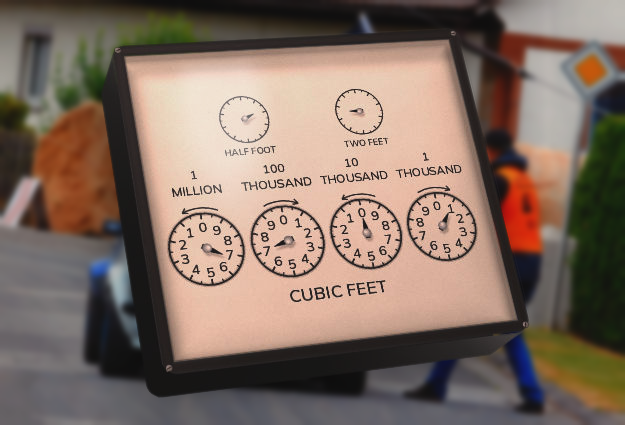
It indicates ft³ 670100
